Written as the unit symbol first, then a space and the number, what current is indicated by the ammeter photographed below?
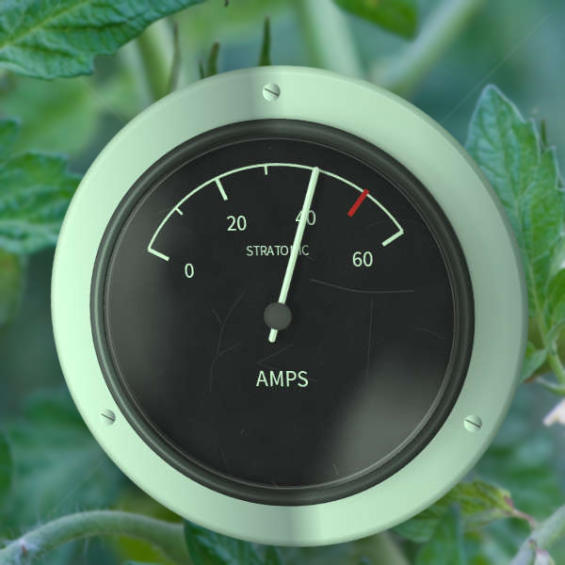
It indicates A 40
